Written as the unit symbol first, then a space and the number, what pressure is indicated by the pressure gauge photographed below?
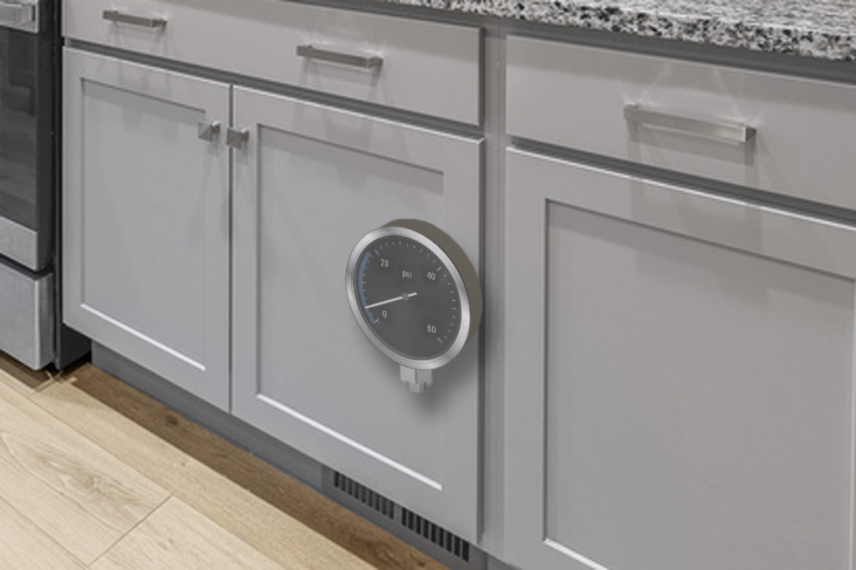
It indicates psi 4
